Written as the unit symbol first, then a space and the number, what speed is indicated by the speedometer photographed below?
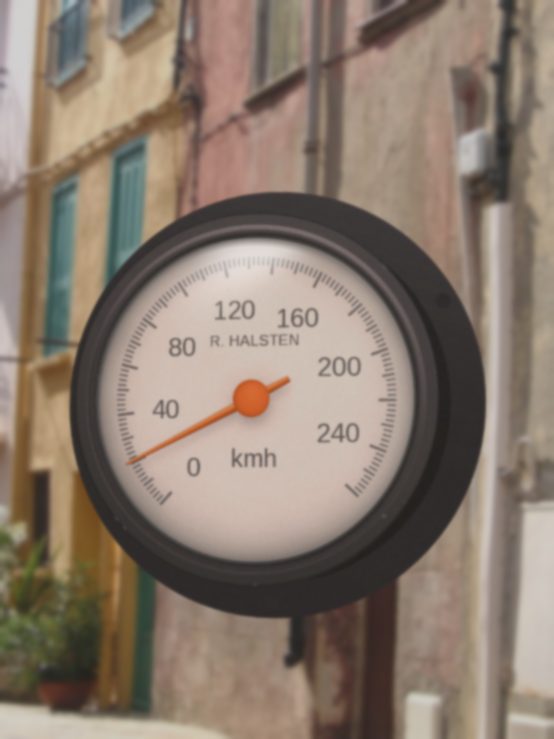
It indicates km/h 20
